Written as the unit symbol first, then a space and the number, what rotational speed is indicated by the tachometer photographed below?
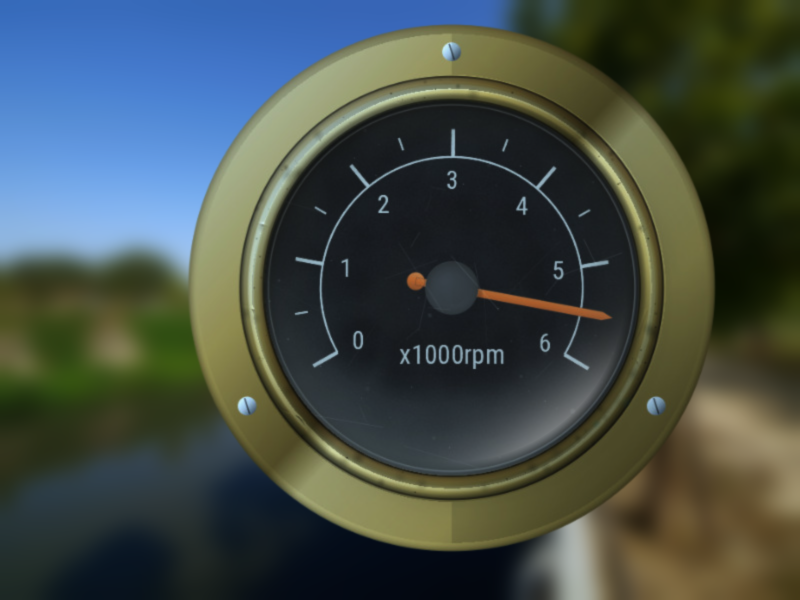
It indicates rpm 5500
